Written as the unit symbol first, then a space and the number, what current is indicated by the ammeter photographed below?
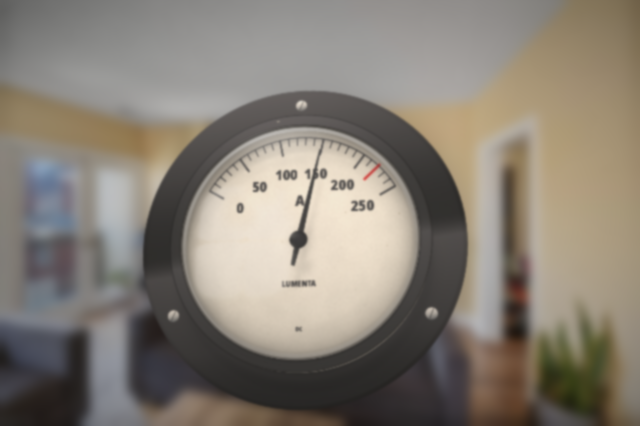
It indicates A 150
